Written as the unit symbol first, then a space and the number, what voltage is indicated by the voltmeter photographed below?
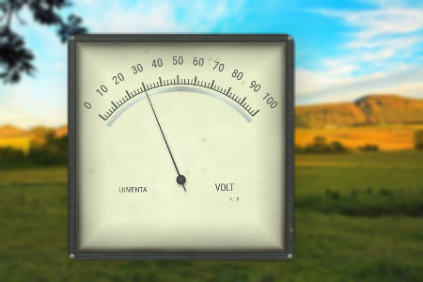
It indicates V 30
